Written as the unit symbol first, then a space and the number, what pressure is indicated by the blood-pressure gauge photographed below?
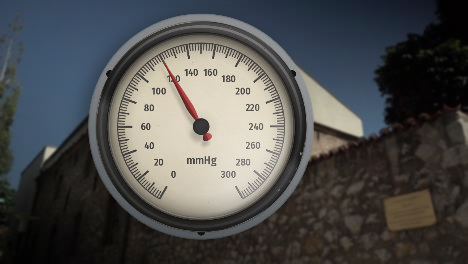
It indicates mmHg 120
